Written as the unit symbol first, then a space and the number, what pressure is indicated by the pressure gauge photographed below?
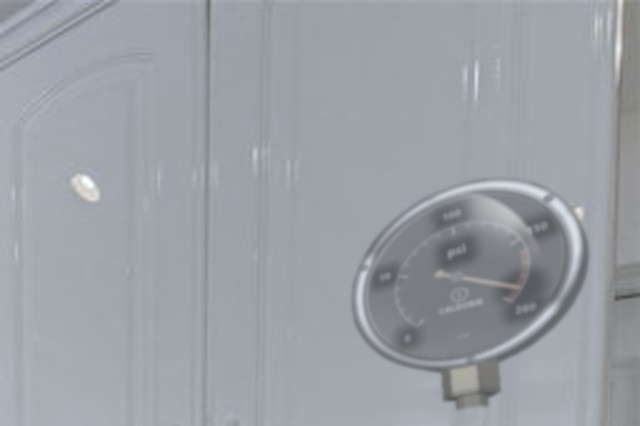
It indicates psi 190
